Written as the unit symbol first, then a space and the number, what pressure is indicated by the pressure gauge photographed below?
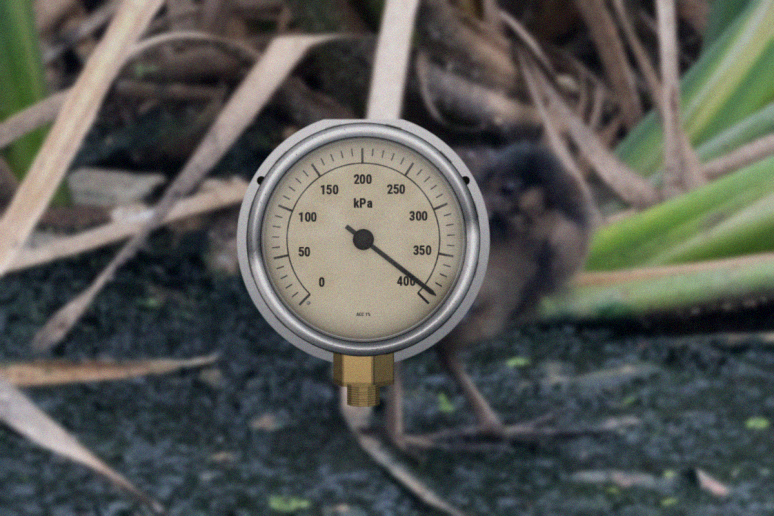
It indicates kPa 390
